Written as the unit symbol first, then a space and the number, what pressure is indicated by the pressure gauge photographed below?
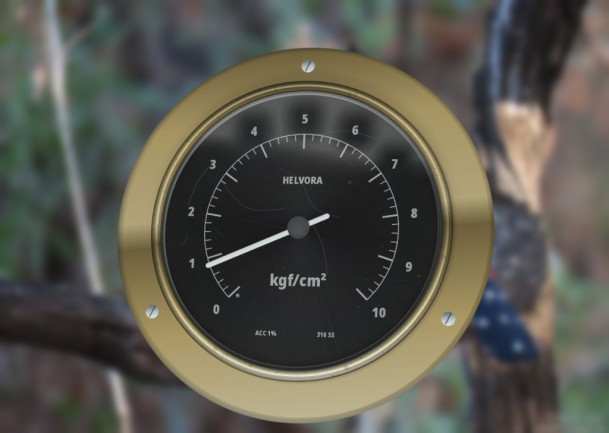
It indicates kg/cm² 0.8
